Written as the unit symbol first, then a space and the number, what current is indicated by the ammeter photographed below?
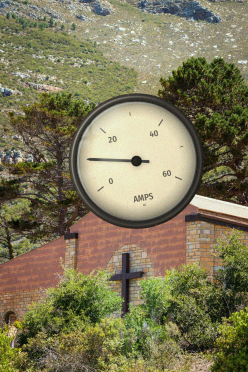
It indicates A 10
